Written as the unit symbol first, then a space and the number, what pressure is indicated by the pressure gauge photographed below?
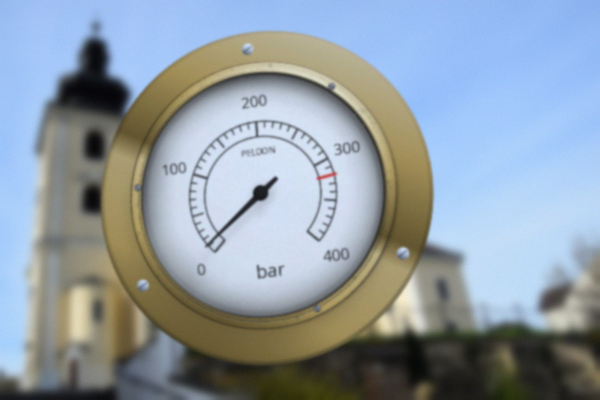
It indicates bar 10
